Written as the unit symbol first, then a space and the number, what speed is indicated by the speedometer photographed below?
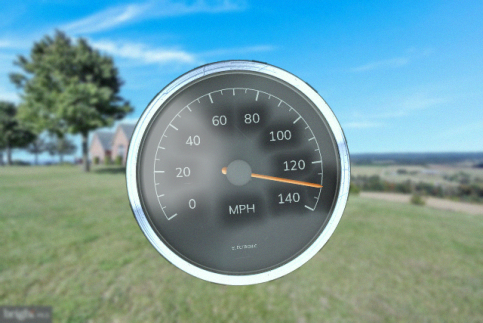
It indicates mph 130
